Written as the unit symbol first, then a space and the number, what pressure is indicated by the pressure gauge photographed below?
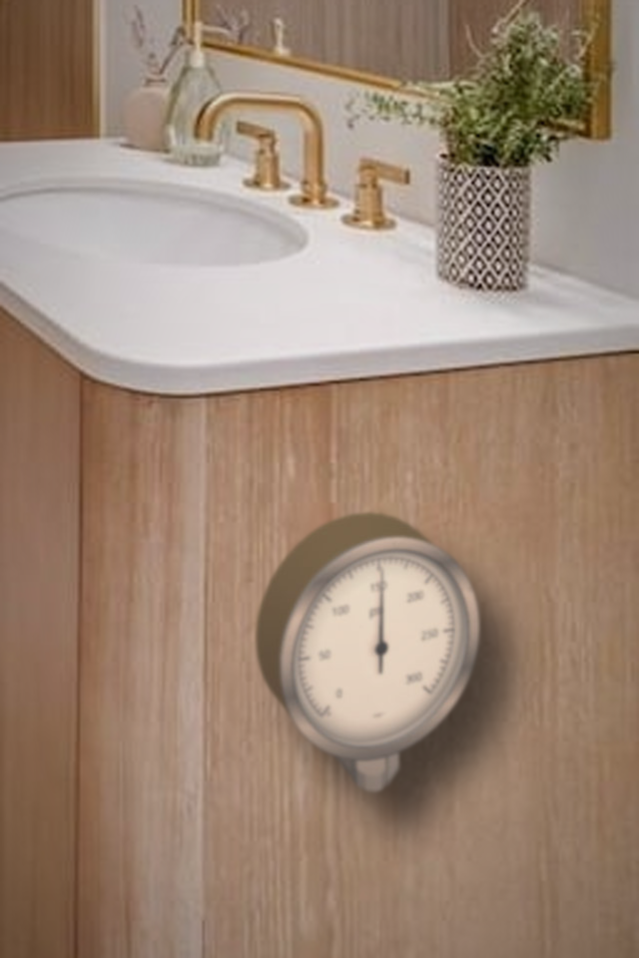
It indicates psi 150
